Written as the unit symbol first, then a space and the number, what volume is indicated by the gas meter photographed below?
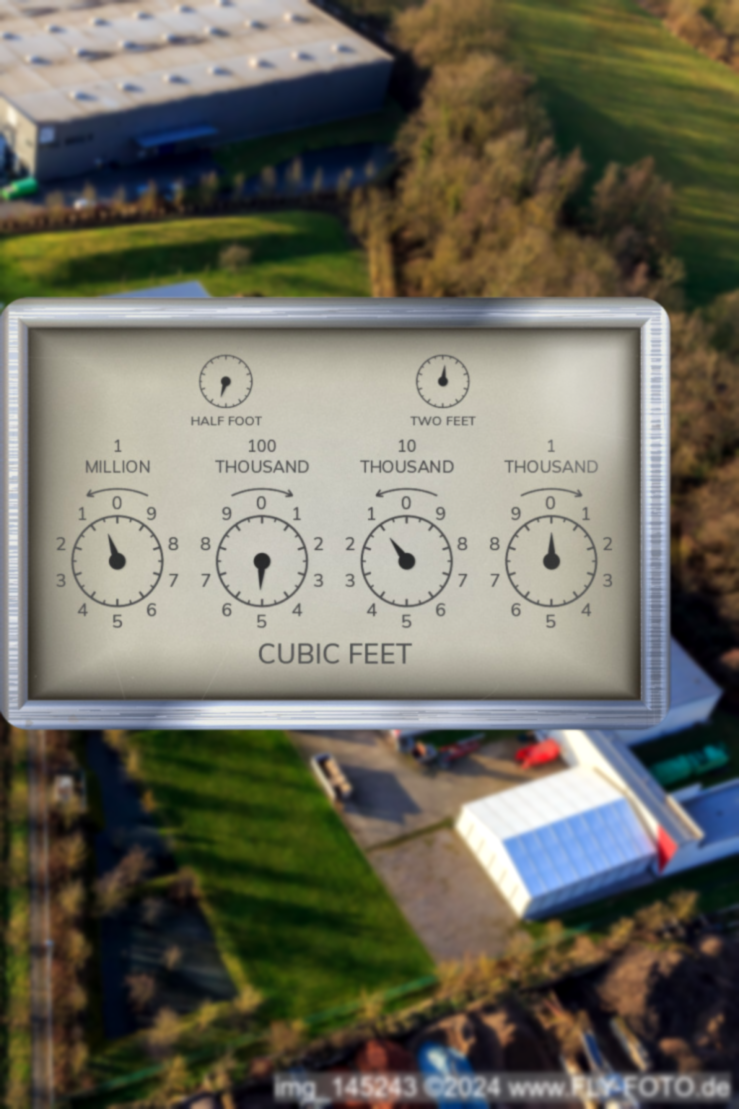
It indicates ft³ 51000
